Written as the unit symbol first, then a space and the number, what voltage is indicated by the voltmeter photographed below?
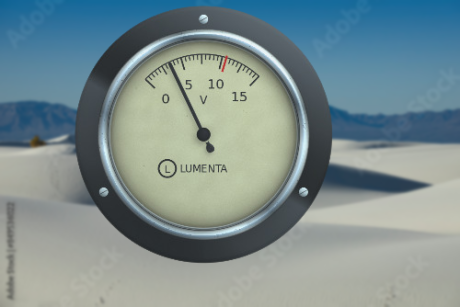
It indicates V 3.5
